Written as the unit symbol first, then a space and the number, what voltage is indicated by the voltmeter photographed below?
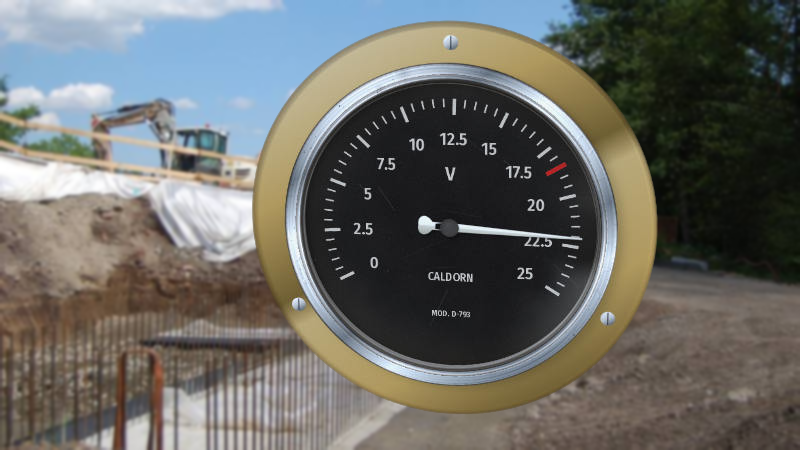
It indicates V 22
